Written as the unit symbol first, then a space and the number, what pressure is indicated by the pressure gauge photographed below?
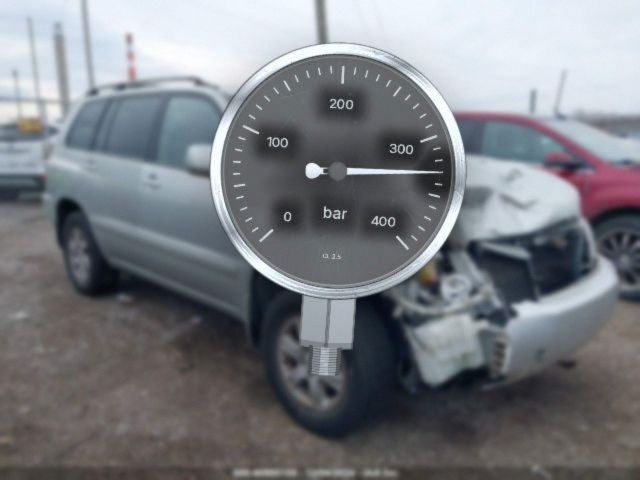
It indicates bar 330
